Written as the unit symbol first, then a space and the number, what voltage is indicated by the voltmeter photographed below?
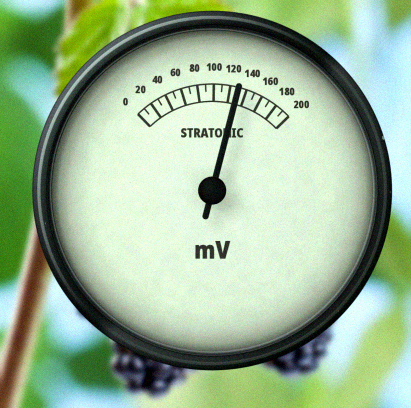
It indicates mV 130
